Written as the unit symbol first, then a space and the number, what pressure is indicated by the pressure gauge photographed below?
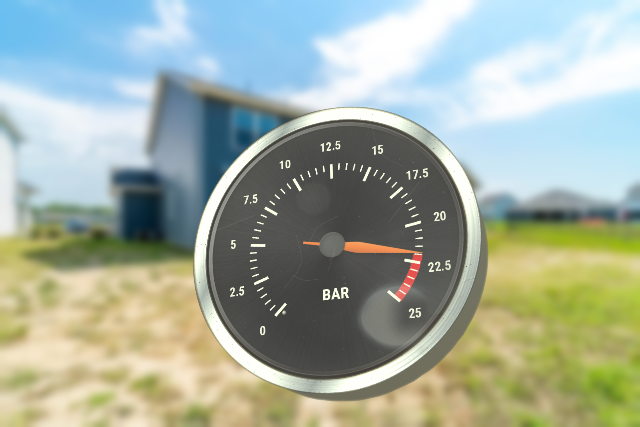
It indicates bar 22
